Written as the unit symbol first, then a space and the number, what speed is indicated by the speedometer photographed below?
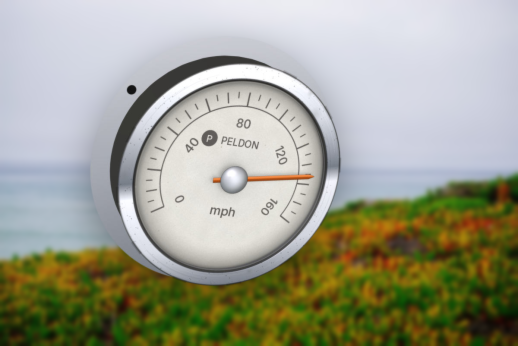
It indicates mph 135
